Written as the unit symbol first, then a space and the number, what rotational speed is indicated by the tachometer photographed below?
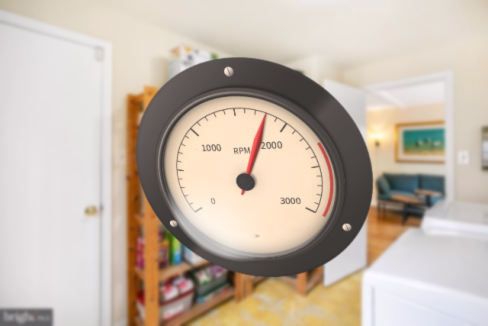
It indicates rpm 1800
